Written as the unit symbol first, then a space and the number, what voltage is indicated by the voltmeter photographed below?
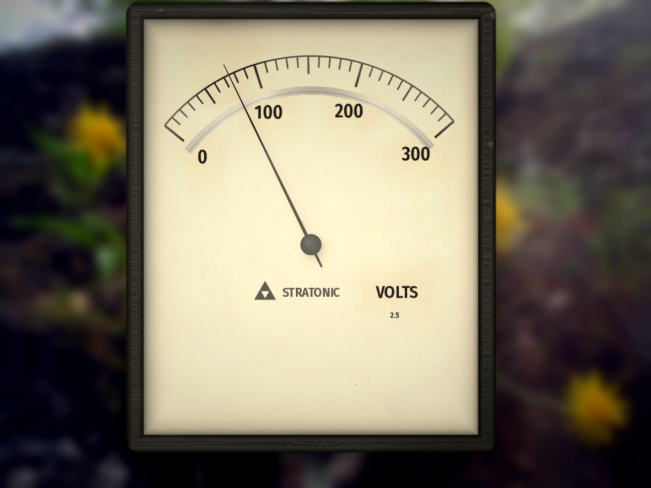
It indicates V 75
